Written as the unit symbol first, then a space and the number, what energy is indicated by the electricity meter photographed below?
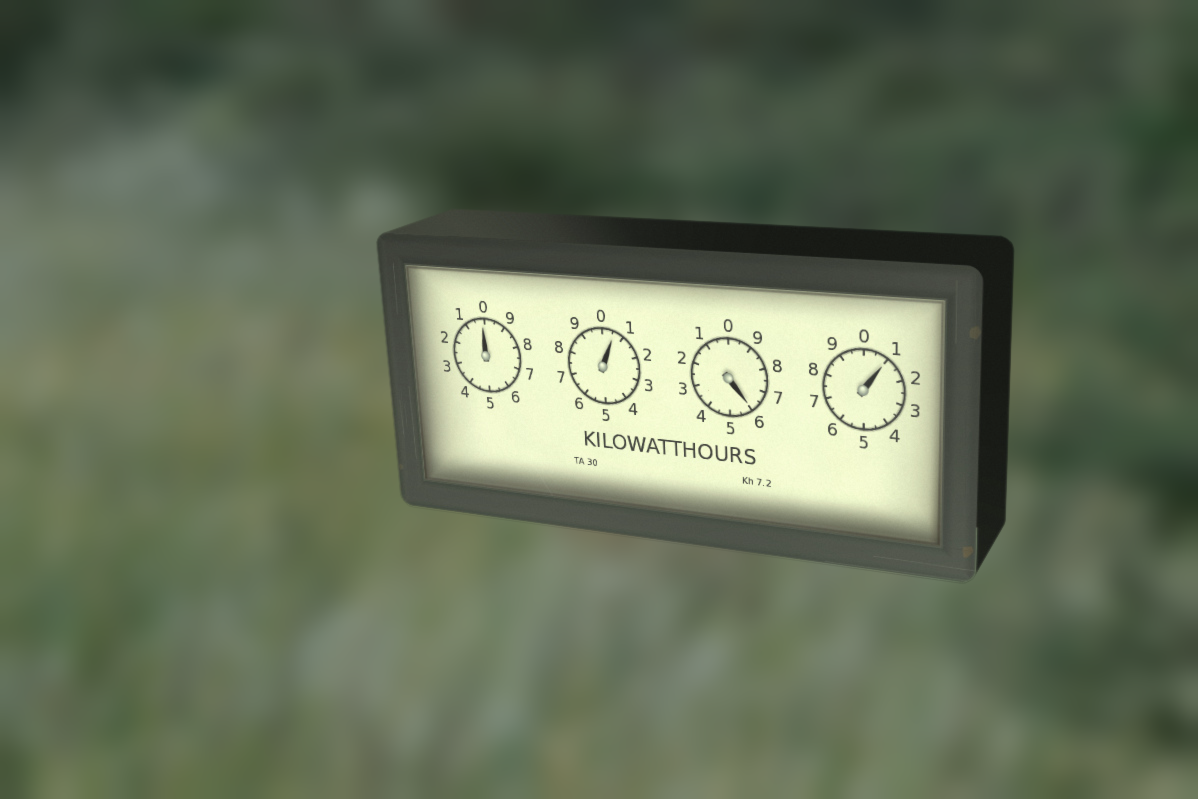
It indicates kWh 61
